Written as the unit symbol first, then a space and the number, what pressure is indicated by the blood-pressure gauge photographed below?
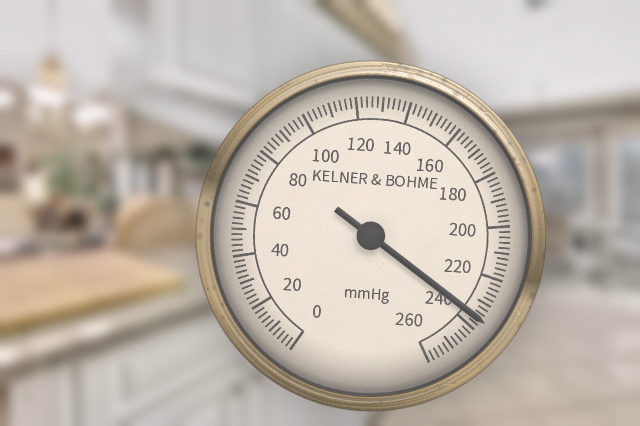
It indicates mmHg 236
